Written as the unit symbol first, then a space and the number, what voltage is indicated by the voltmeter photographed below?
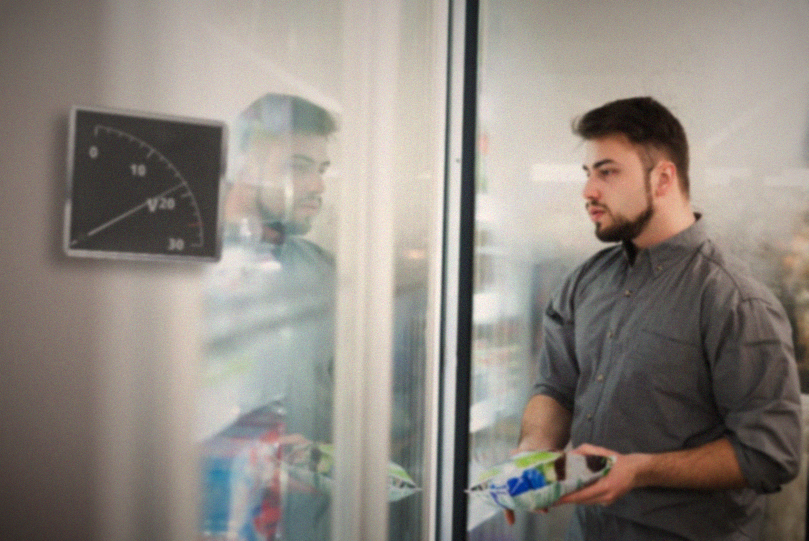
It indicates V 18
